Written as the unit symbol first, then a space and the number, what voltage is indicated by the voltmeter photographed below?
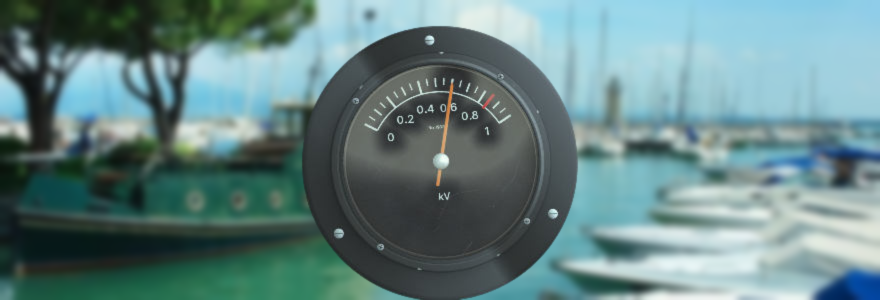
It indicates kV 0.6
